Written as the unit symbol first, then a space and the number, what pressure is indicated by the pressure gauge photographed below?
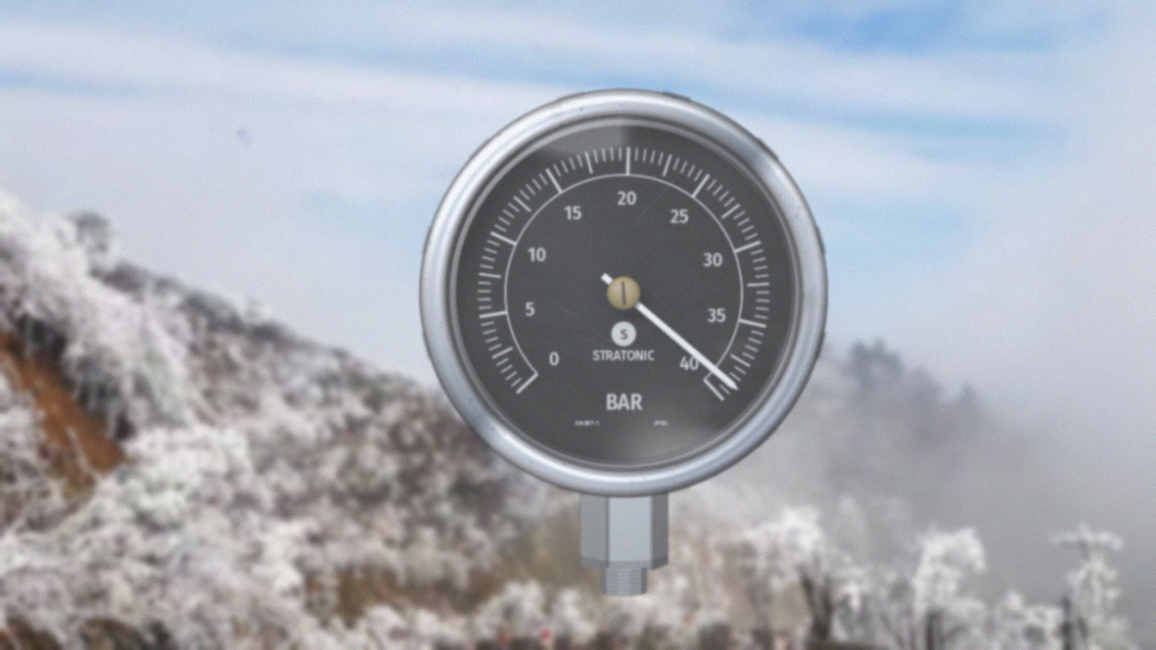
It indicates bar 39
